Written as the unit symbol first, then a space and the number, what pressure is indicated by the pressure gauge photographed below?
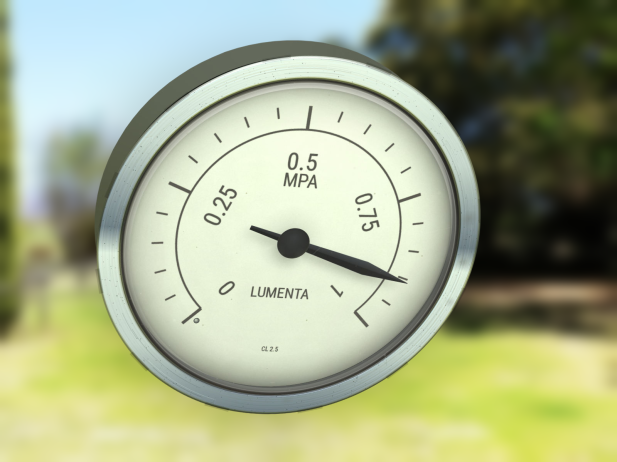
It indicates MPa 0.9
